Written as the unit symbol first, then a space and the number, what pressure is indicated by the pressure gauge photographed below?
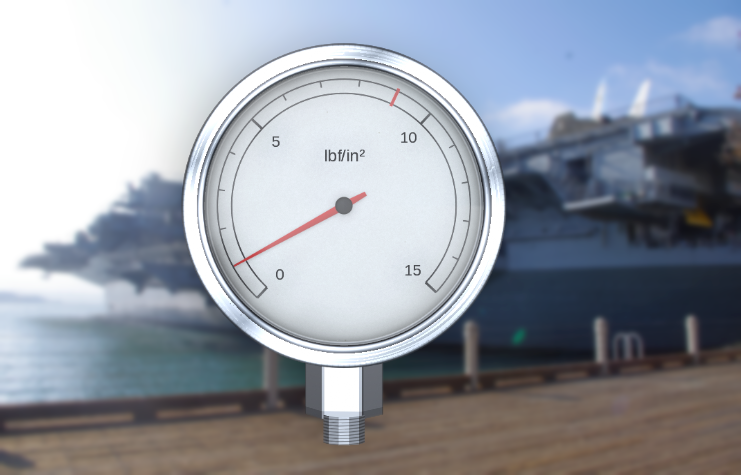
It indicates psi 1
